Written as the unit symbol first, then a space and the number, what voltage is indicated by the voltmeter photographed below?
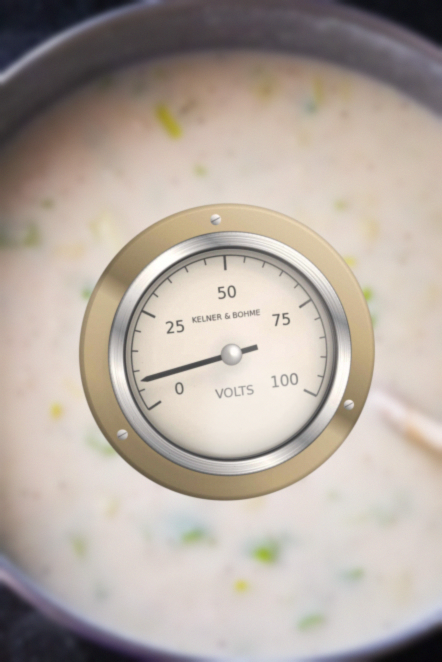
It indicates V 7.5
